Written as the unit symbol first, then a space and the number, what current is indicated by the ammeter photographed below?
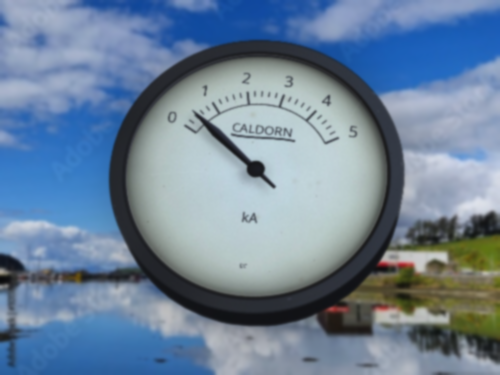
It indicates kA 0.4
